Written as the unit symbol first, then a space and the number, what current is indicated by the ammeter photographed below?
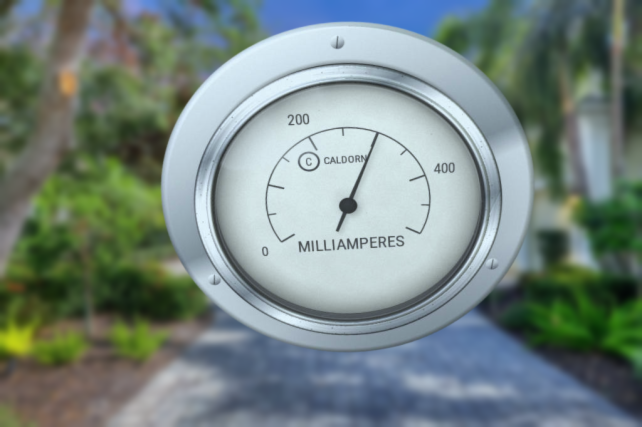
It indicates mA 300
